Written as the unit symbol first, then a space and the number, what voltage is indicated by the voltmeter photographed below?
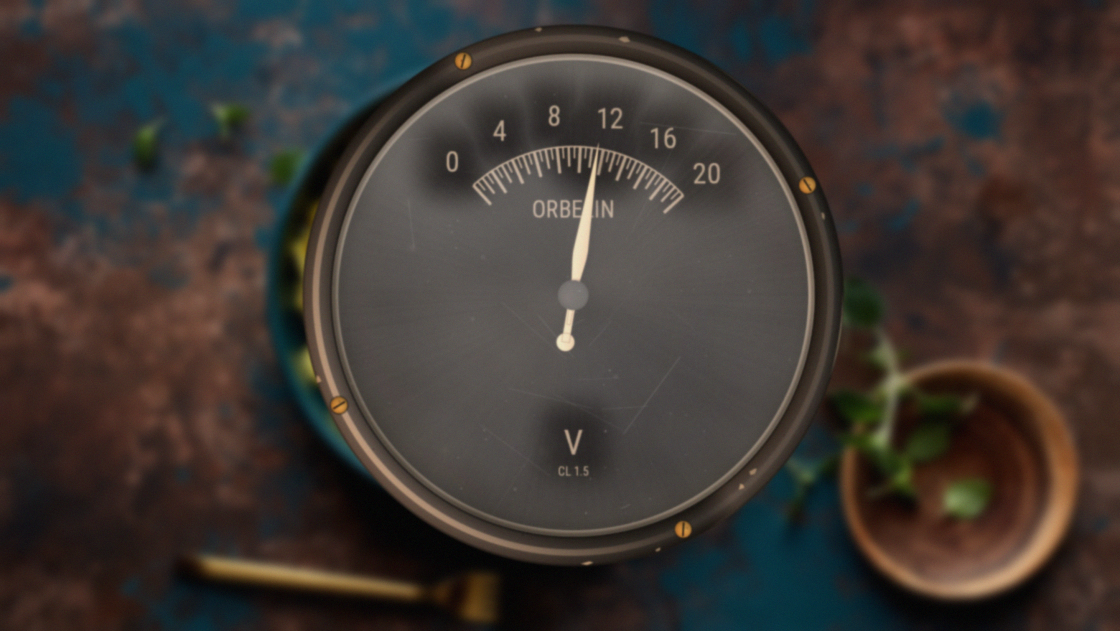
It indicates V 11.5
